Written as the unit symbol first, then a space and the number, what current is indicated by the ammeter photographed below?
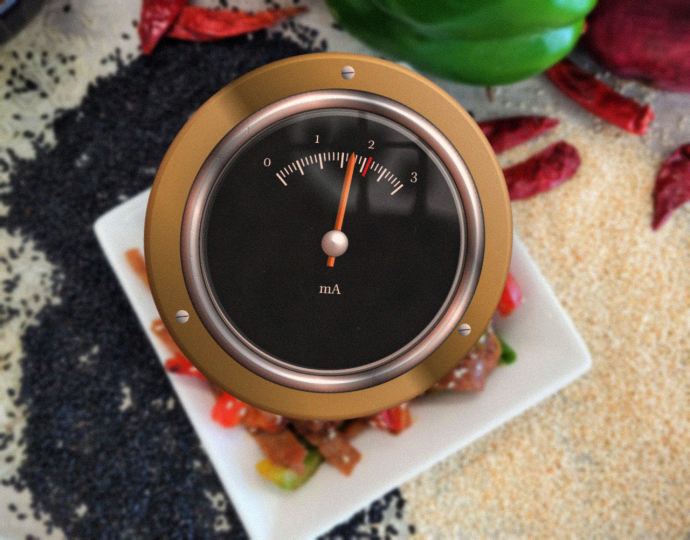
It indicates mA 1.7
